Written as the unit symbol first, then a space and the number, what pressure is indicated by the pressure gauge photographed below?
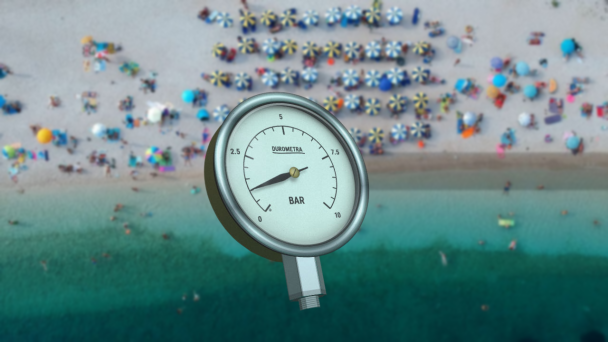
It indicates bar 1
